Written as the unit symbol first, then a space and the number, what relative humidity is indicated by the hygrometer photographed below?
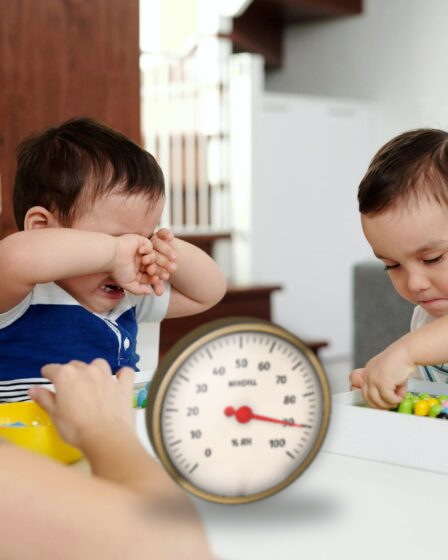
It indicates % 90
